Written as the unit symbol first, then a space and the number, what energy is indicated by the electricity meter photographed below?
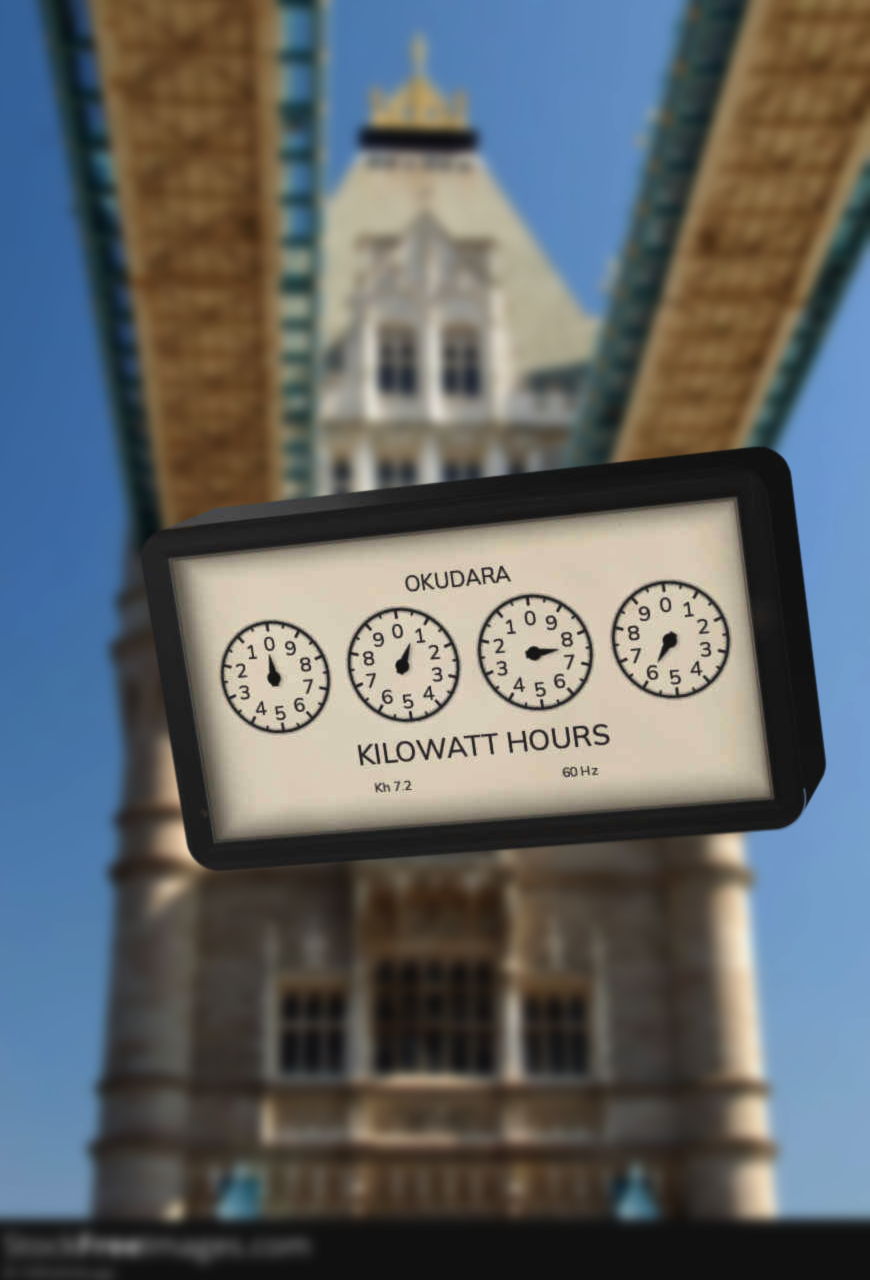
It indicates kWh 76
